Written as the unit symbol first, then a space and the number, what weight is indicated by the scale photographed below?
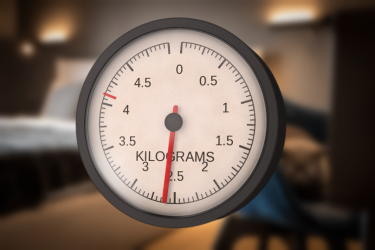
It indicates kg 2.6
